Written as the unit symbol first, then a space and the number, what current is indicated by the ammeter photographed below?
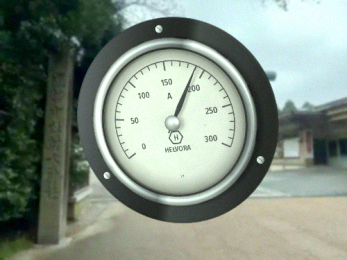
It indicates A 190
